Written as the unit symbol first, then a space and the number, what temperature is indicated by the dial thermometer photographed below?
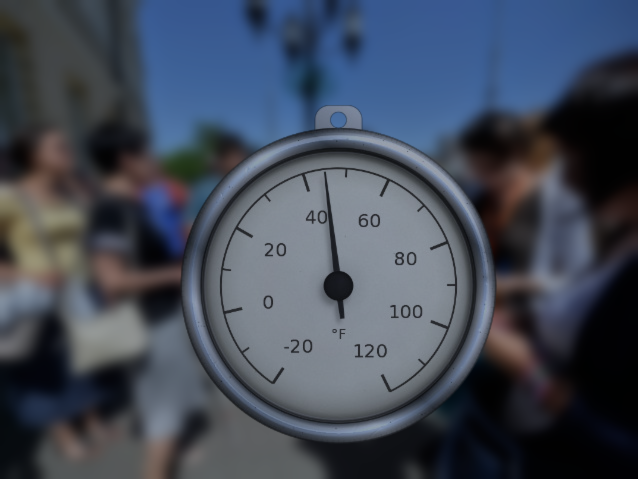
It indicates °F 45
